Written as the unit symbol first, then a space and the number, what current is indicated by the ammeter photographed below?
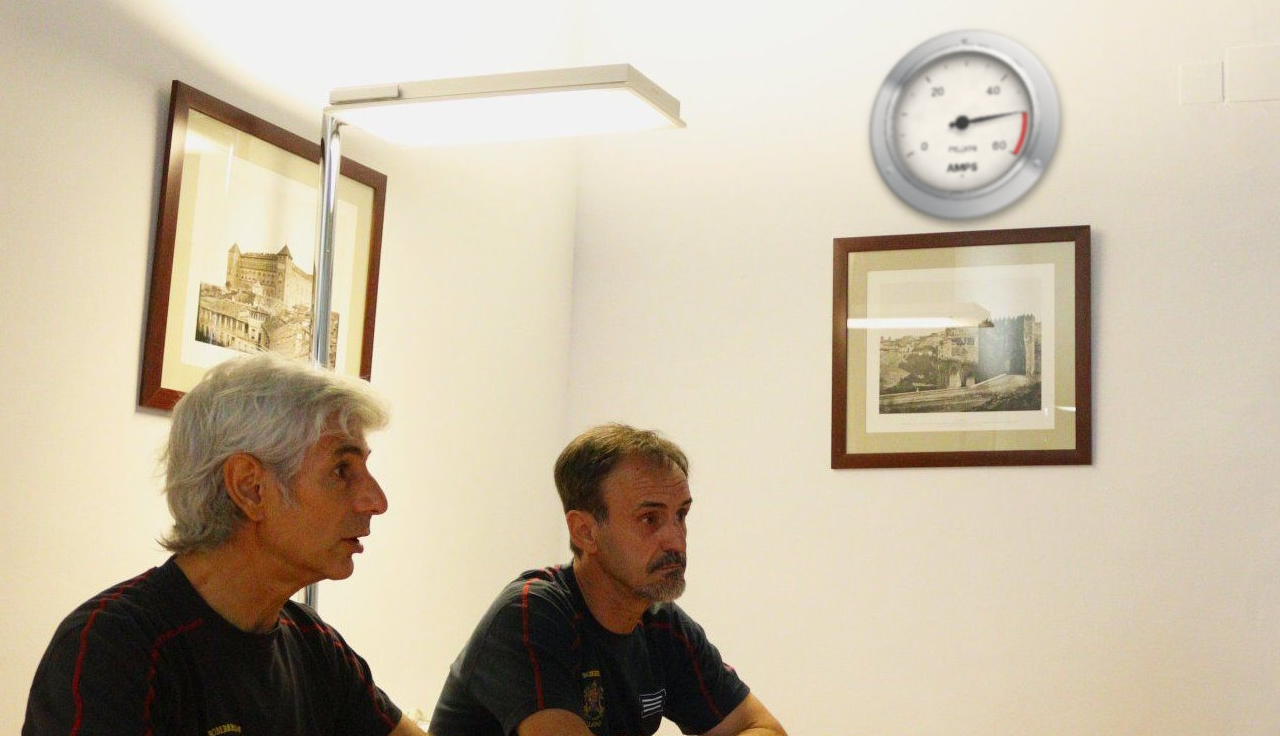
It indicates A 50
